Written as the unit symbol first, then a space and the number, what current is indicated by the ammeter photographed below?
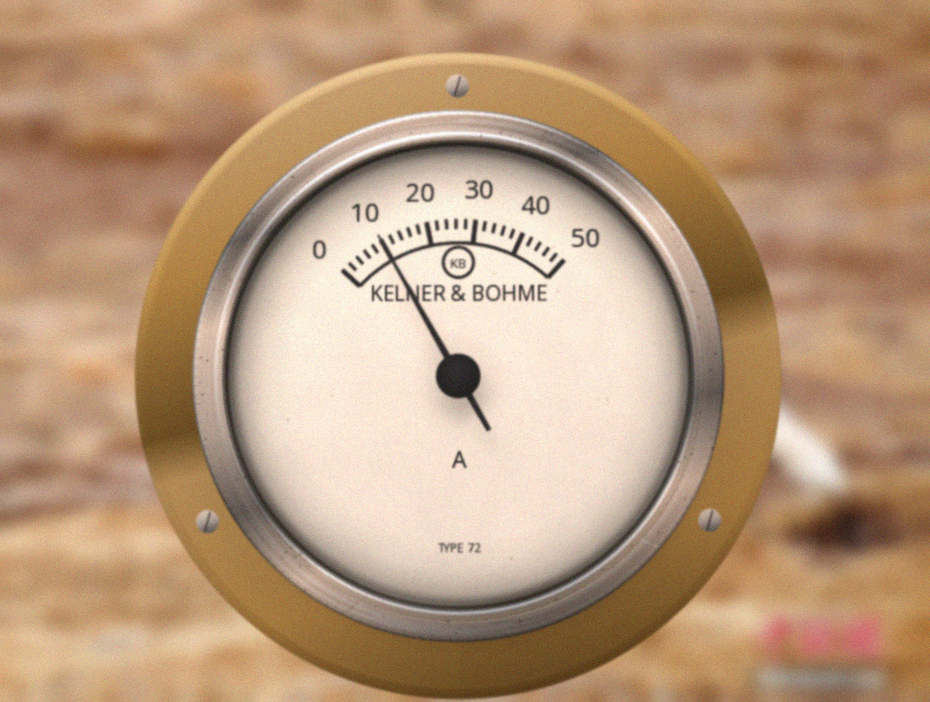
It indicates A 10
